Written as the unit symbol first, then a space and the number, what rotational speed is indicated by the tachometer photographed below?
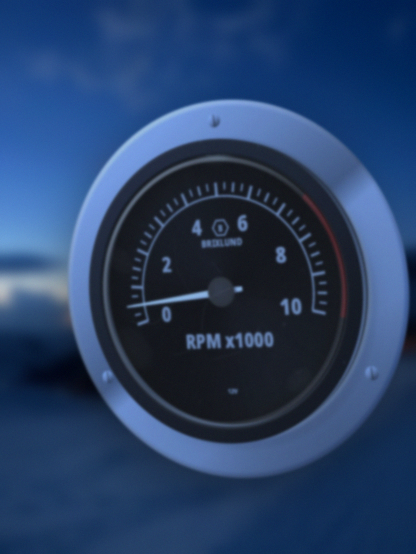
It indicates rpm 500
